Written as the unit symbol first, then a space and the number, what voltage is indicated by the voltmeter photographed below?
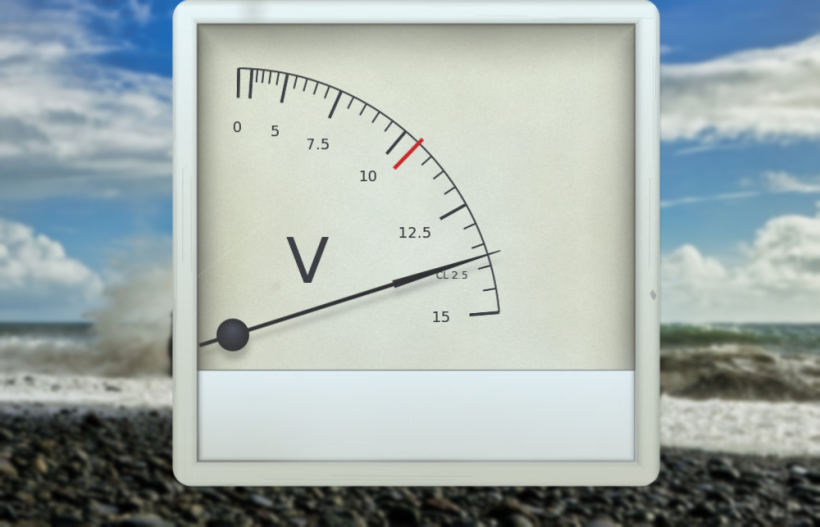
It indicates V 13.75
